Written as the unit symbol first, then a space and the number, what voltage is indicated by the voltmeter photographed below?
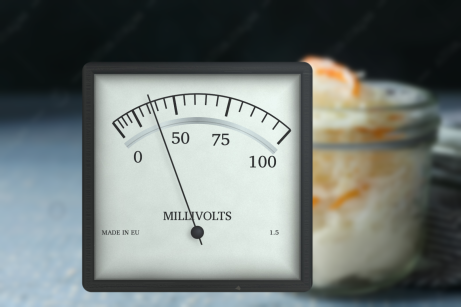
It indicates mV 37.5
